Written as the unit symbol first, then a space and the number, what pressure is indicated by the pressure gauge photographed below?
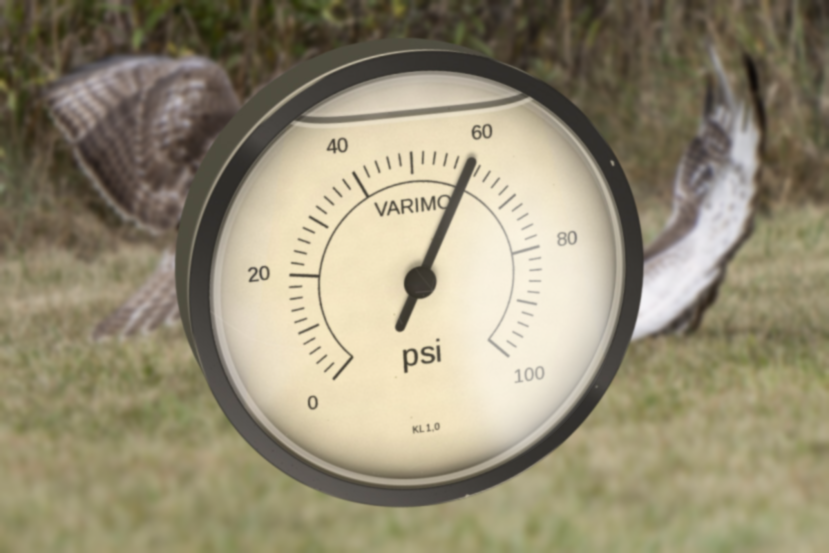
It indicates psi 60
